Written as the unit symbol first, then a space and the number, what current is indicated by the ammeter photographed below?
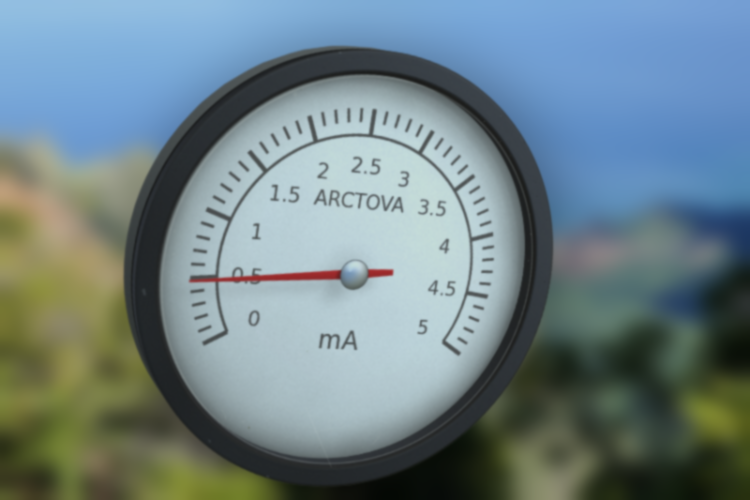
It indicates mA 0.5
